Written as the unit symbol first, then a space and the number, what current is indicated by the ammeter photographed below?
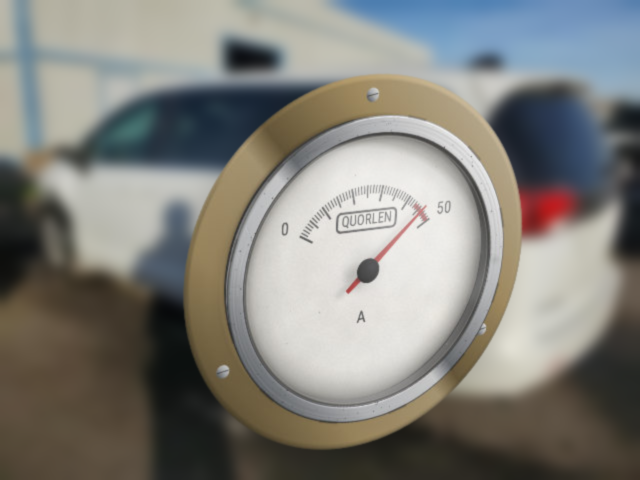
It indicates A 45
